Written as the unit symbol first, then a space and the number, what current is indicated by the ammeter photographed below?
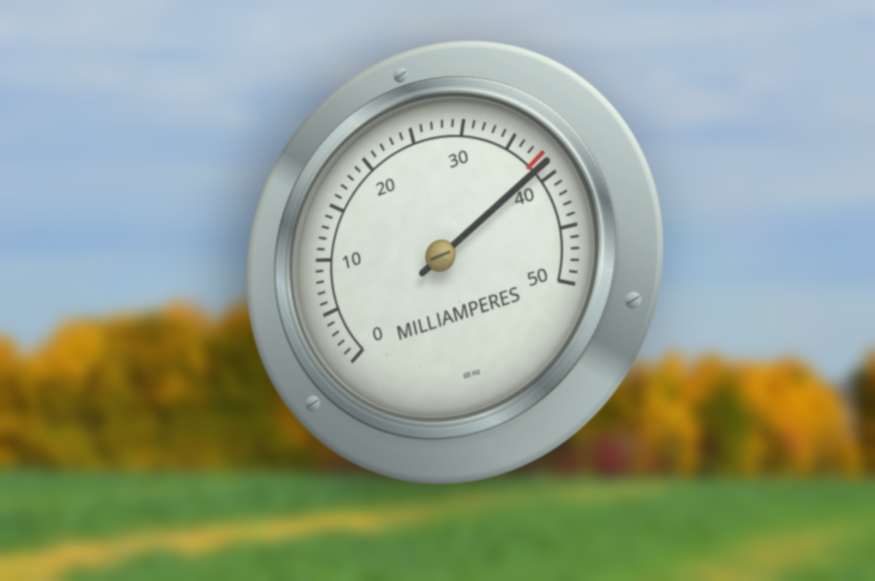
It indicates mA 39
